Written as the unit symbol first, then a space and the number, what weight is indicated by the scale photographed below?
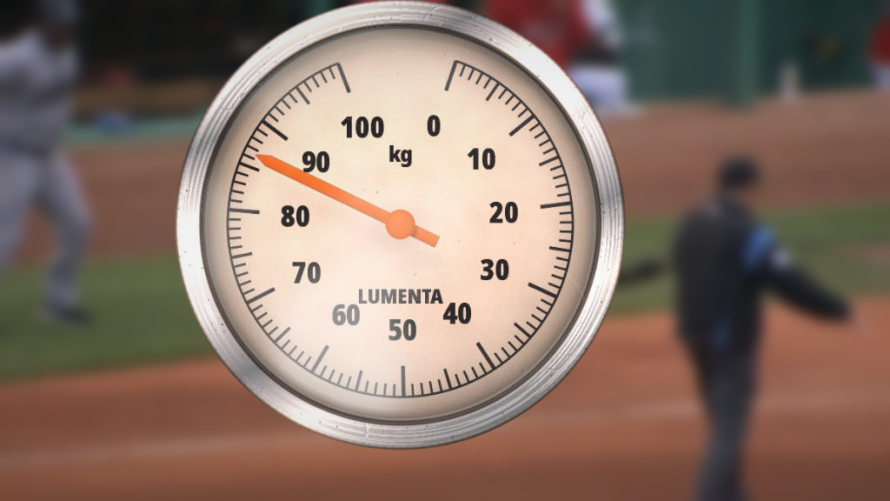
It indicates kg 86.5
